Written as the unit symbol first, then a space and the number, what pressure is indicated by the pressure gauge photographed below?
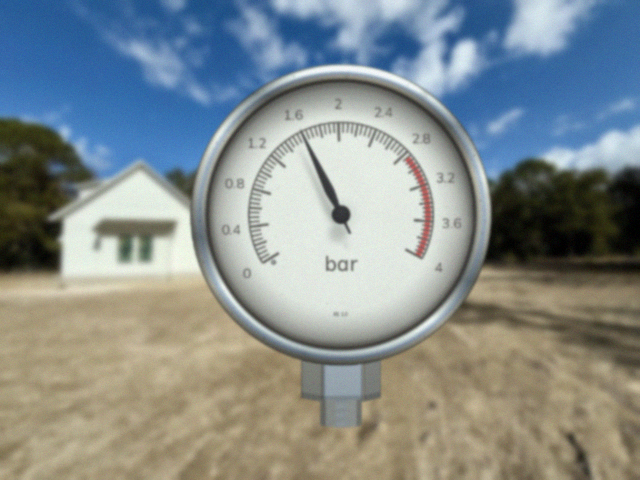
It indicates bar 1.6
